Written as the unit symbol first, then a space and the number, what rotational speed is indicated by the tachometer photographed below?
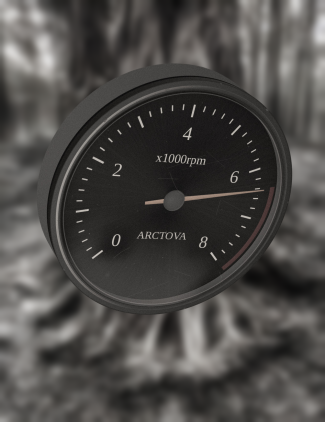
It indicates rpm 6400
